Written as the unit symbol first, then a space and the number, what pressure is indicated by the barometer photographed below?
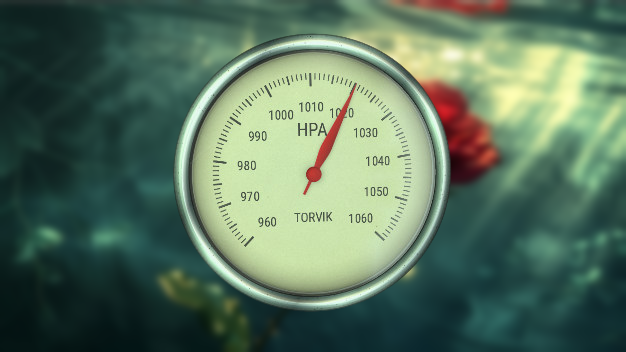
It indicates hPa 1020
